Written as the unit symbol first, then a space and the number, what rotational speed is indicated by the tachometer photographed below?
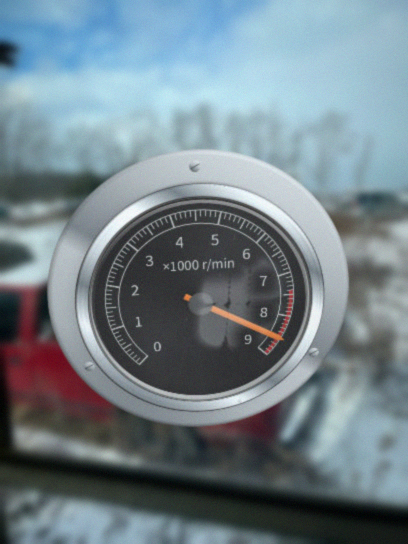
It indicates rpm 8500
